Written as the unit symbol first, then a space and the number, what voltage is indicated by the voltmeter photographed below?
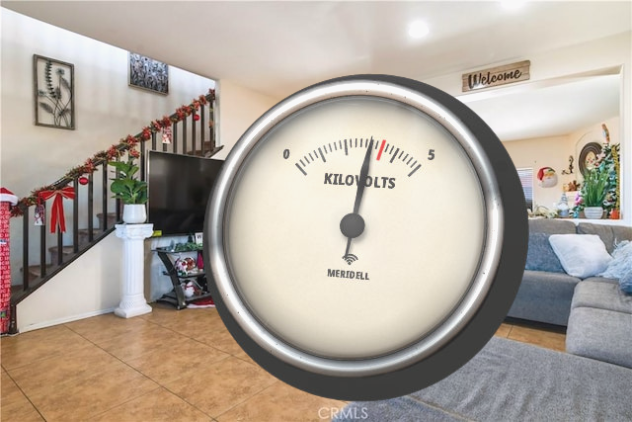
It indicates kV 3
